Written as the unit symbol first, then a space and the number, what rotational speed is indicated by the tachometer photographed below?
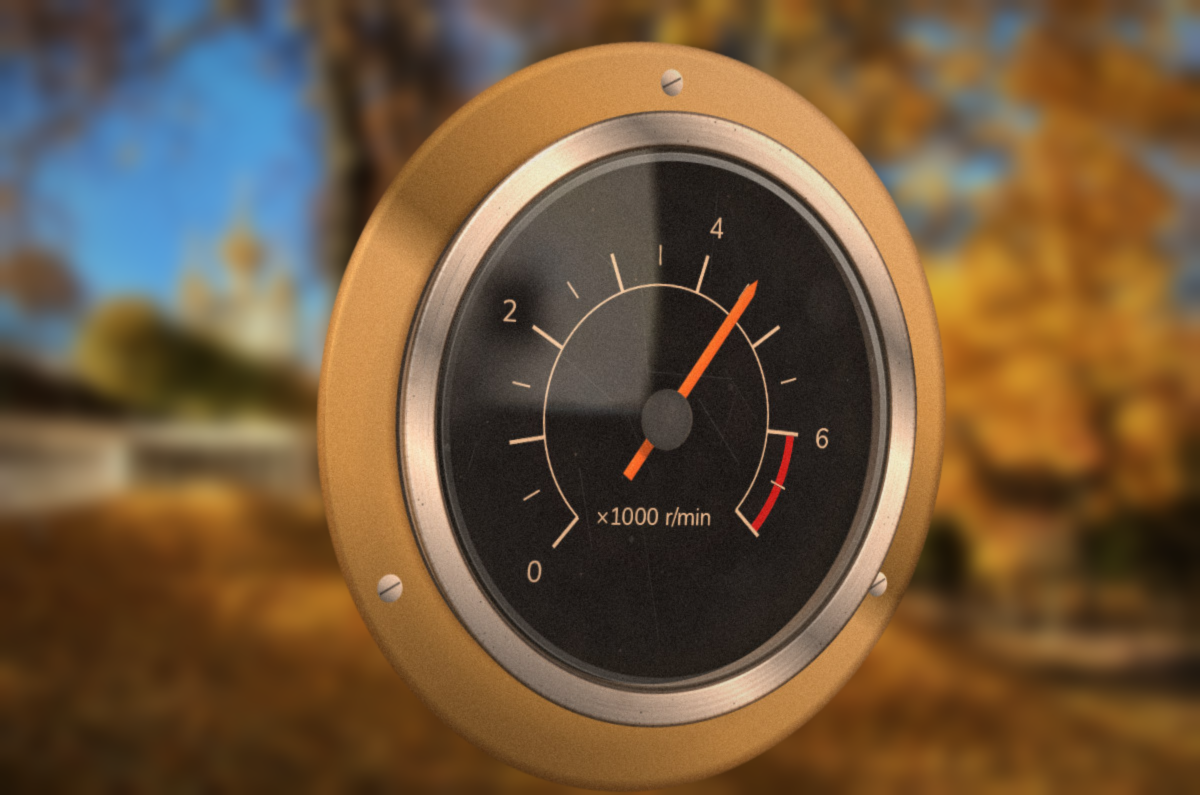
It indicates rpm 4500
